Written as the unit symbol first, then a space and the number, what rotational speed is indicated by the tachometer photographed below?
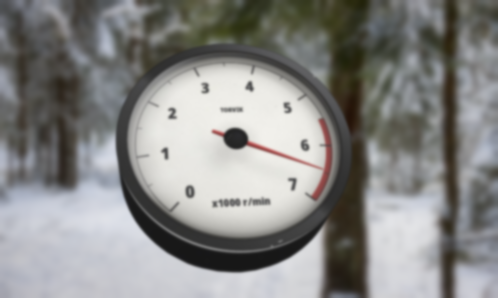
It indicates rpm 6500
